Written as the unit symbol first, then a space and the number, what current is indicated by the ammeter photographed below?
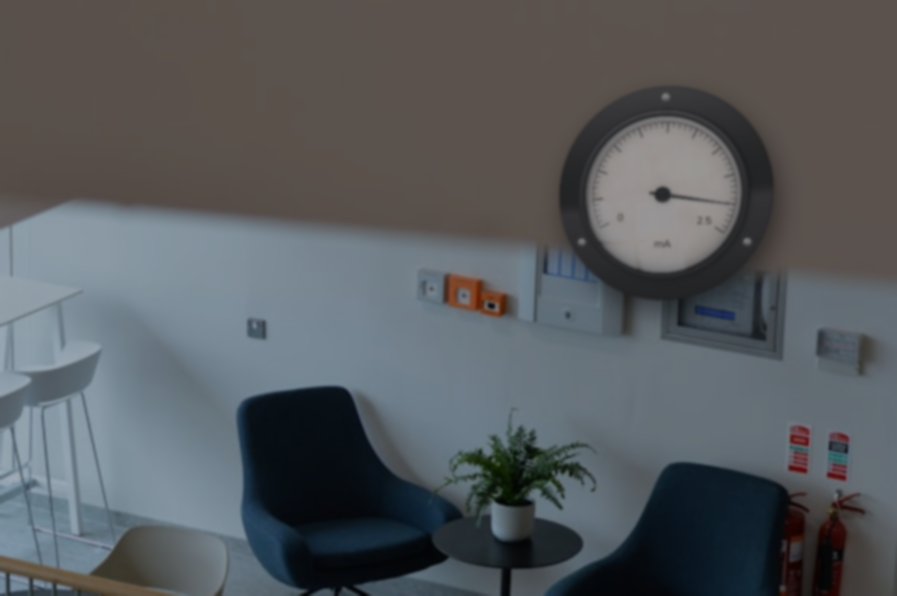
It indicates mA 2.25
